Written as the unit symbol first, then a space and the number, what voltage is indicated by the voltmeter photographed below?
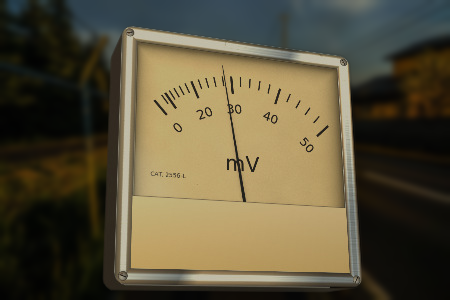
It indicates mV 28
